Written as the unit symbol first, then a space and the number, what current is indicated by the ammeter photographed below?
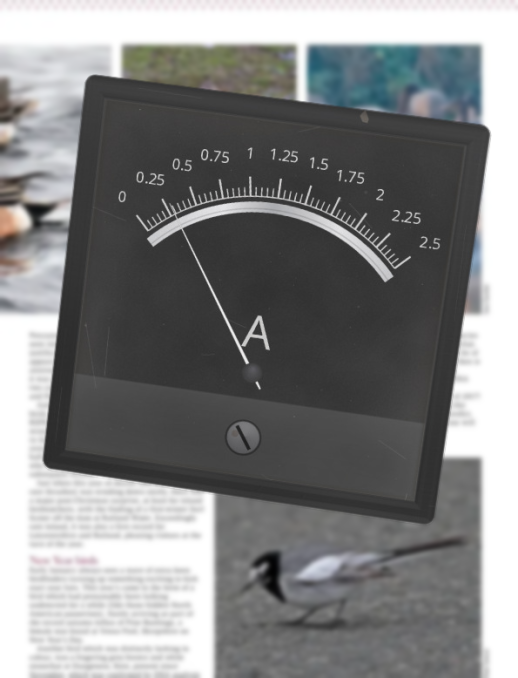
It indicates A 0.3
